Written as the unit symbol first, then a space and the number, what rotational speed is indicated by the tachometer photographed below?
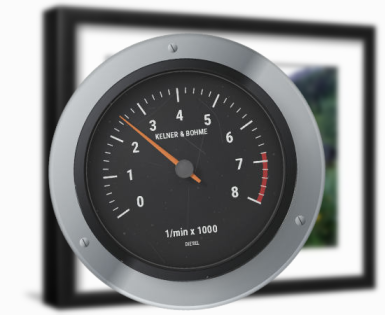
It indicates rpm 2500
